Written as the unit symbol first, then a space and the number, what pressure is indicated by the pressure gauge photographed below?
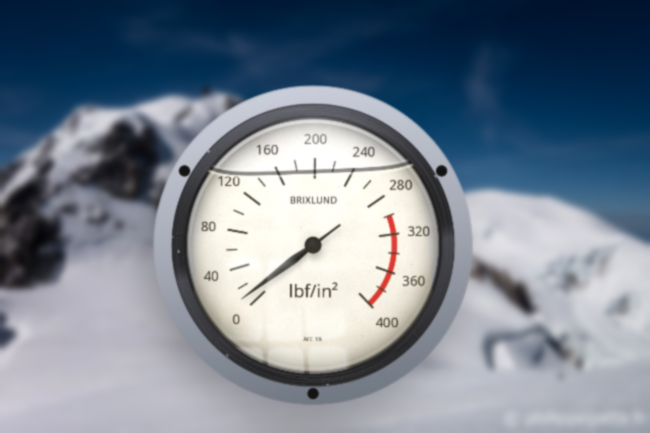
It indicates psi 10
